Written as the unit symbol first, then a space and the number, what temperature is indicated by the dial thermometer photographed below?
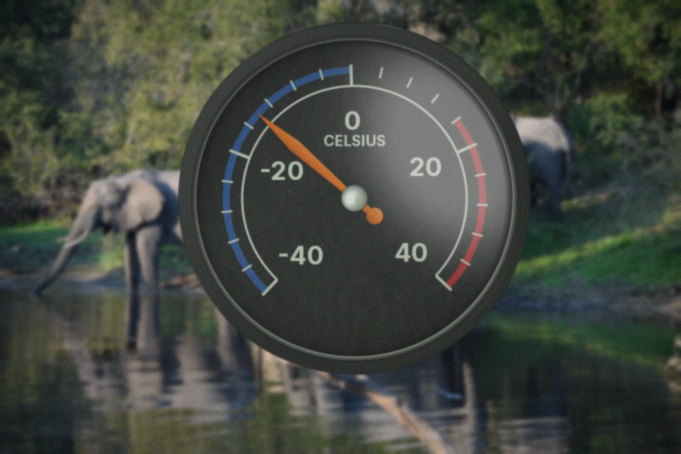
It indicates °C -14
